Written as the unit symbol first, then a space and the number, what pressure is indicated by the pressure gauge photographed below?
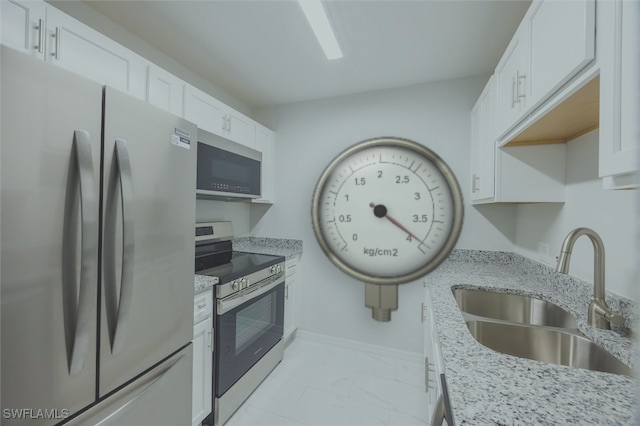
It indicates kg/cm² 3.9
